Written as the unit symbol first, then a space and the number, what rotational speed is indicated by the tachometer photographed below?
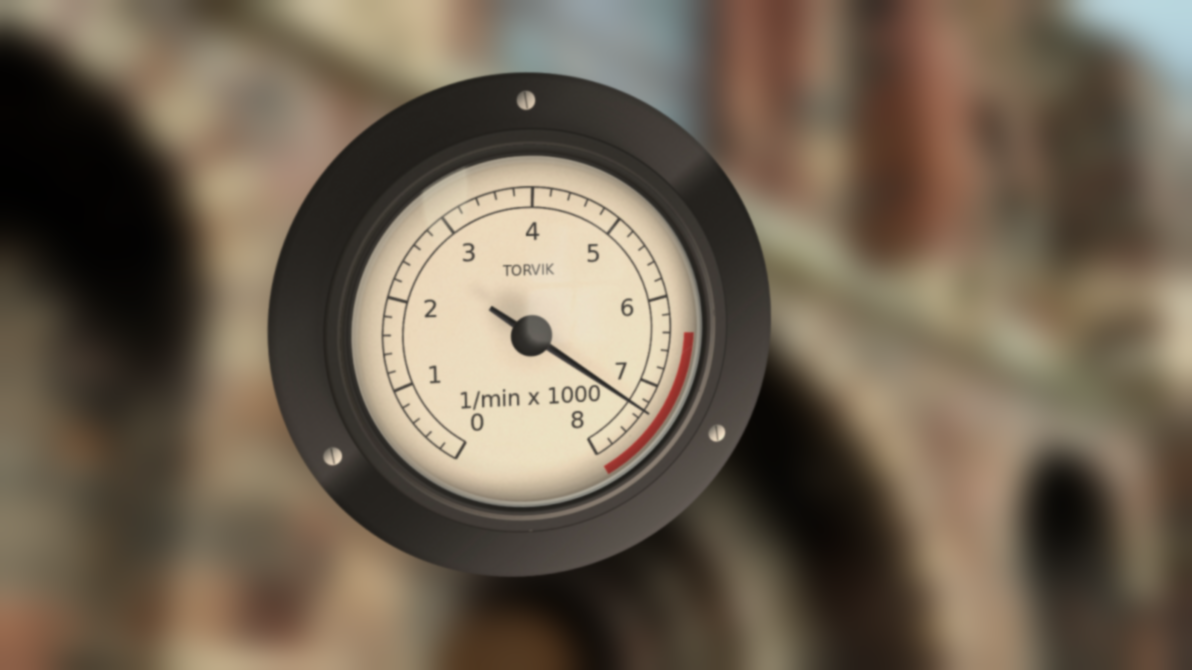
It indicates rpm 7300
